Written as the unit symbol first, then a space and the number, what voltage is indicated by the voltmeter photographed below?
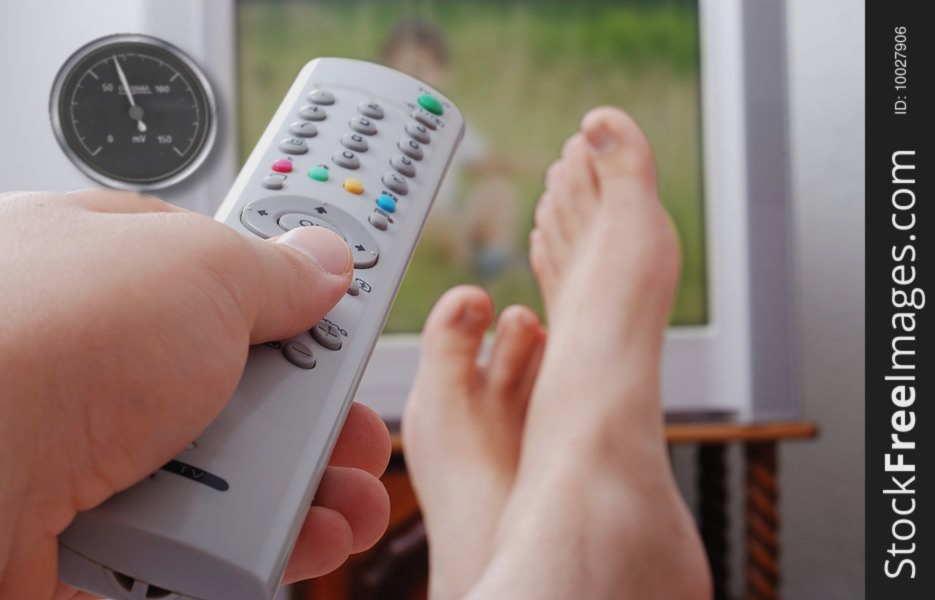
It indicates mV 65
